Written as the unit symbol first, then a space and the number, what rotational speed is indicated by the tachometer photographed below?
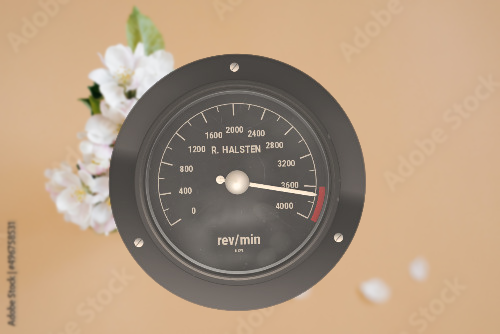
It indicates rpm 3700
